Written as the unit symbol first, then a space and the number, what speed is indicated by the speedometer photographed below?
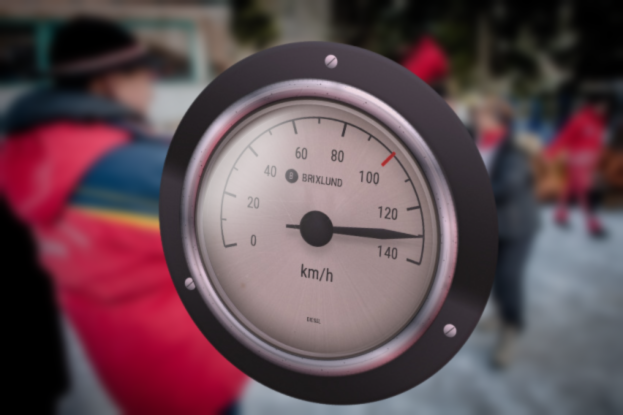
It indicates km/h 130
